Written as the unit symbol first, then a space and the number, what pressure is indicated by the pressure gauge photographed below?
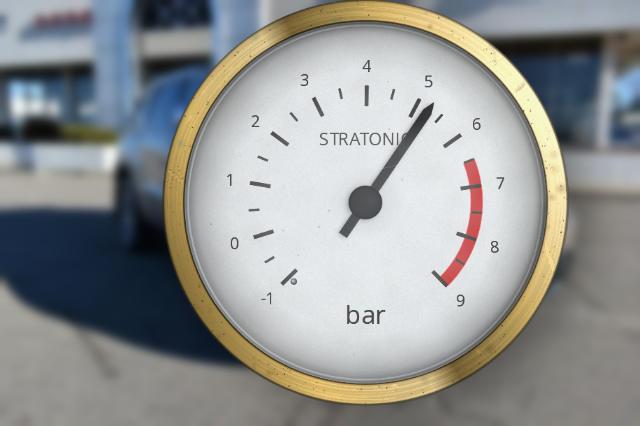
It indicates bar 5.25
